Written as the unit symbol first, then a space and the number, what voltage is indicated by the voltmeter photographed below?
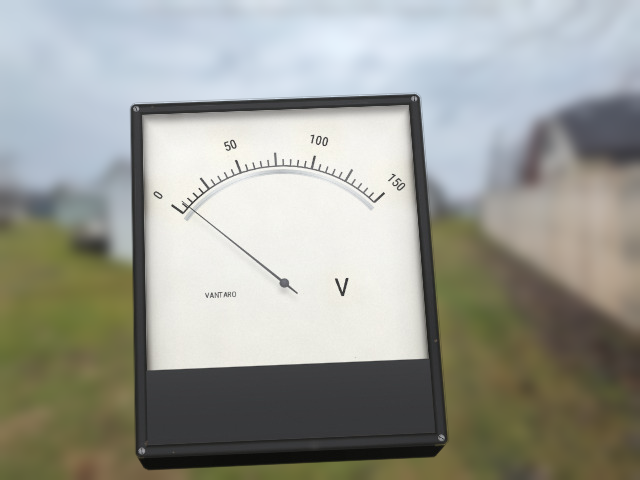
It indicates V 5
